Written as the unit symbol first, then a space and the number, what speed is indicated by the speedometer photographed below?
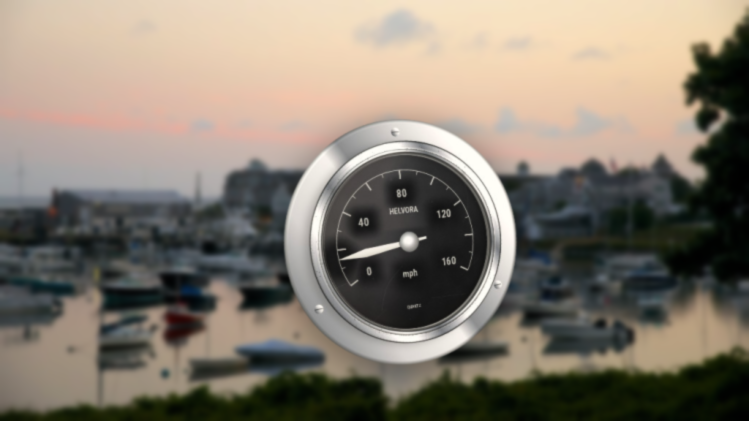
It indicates mph 15
